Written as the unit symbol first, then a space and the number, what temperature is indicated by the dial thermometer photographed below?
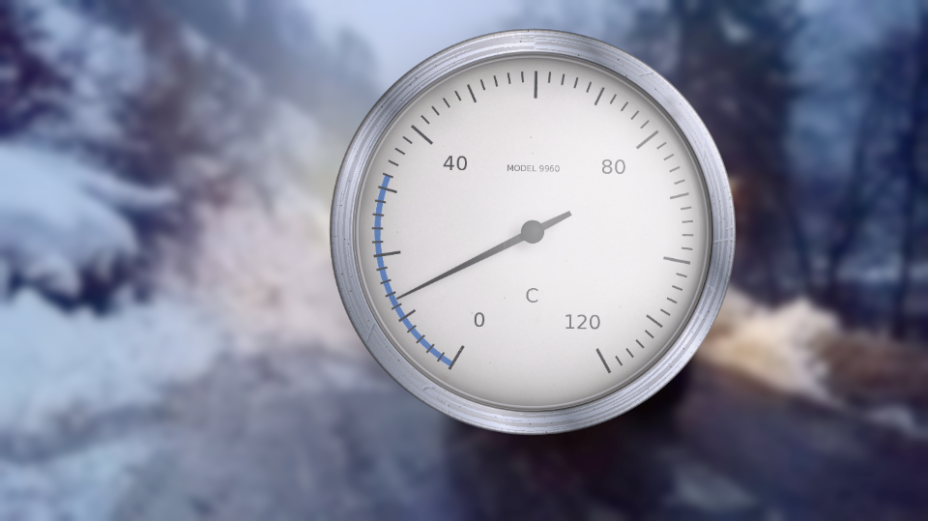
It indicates °C 13
